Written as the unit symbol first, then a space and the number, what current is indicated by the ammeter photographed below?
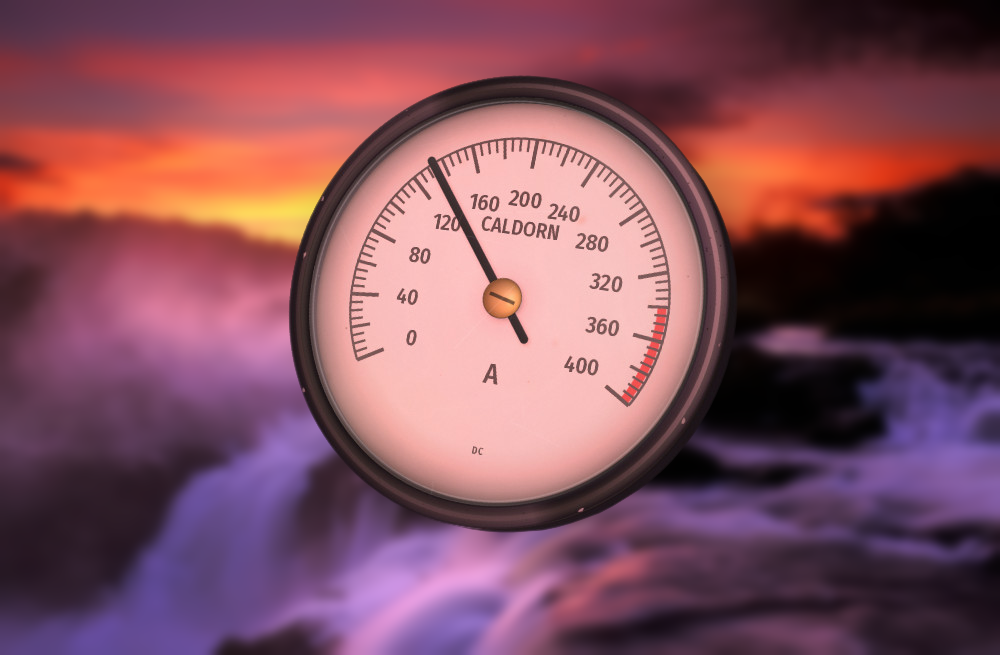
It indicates A 135
